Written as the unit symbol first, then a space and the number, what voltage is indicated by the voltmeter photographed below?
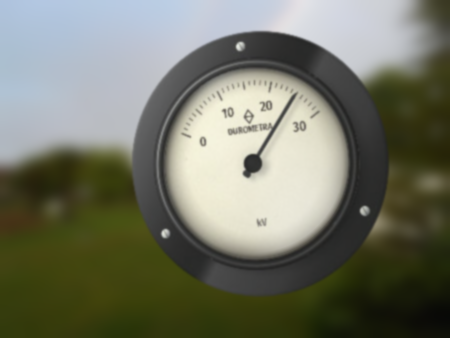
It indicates kV 25
